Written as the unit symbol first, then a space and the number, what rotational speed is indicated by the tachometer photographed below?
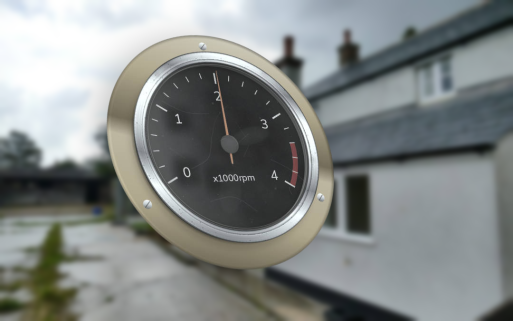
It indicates rpm 2000
